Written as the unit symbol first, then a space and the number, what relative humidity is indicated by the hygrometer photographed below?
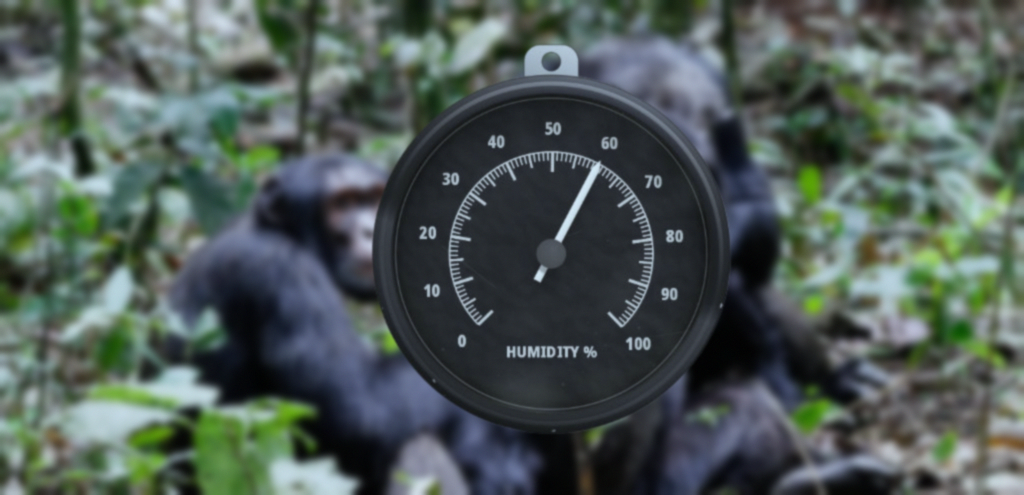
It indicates % 60
